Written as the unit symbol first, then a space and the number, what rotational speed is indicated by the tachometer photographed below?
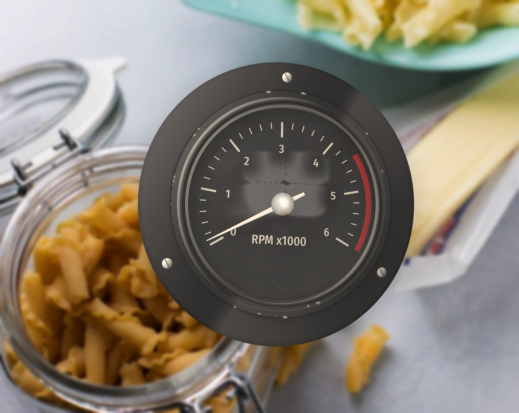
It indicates rpm 100
